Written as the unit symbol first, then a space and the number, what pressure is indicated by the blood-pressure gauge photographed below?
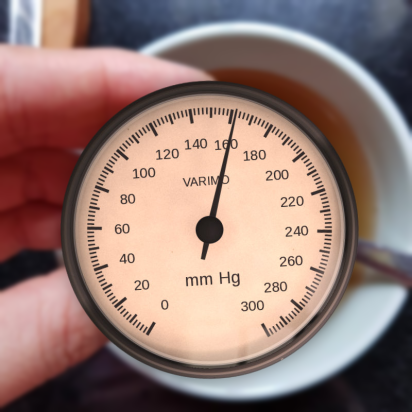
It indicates mmHg 162
